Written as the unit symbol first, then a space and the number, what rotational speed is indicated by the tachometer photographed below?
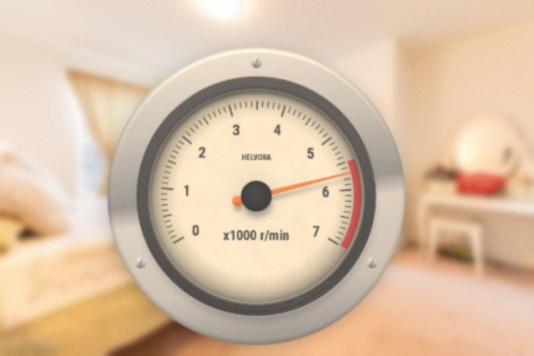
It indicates rpm 5700
